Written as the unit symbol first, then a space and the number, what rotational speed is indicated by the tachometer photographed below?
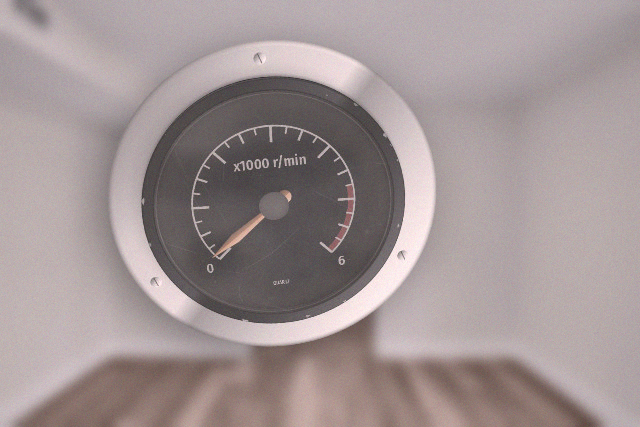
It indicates rpm 125
